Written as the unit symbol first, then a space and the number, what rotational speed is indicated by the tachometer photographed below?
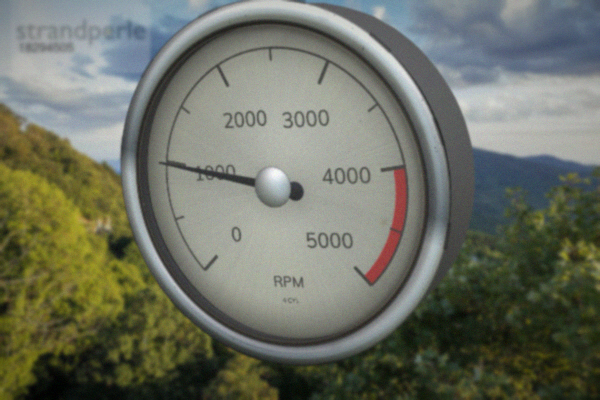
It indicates rpm 1000
